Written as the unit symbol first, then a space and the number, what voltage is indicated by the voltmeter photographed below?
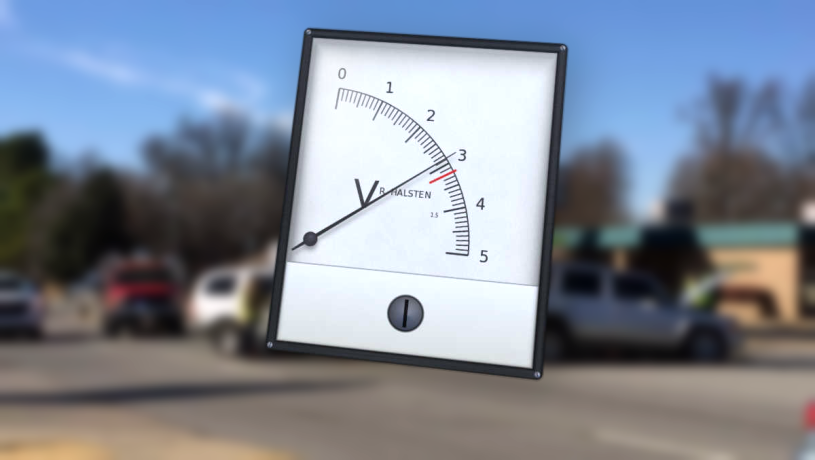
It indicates V 2.9
